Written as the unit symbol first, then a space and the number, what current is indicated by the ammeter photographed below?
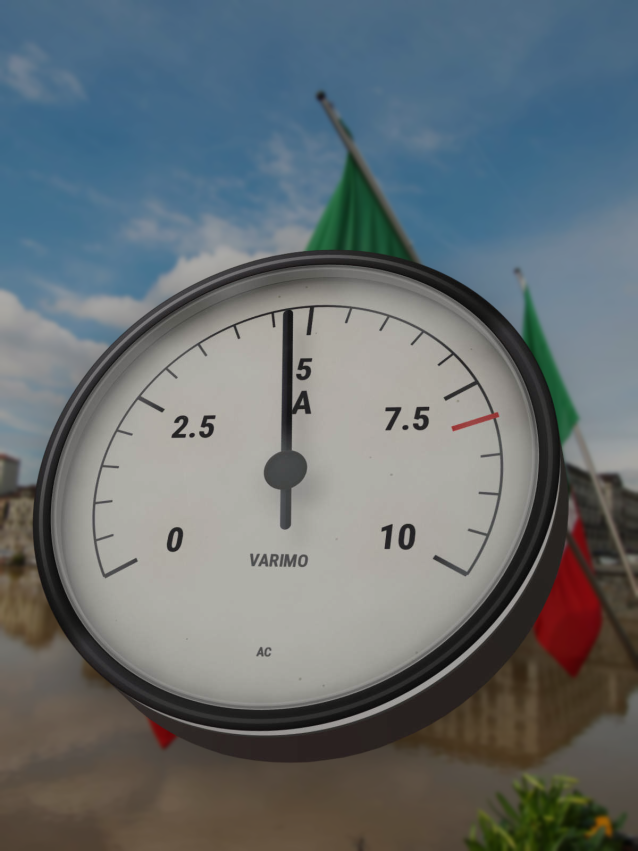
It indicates A 4.75
